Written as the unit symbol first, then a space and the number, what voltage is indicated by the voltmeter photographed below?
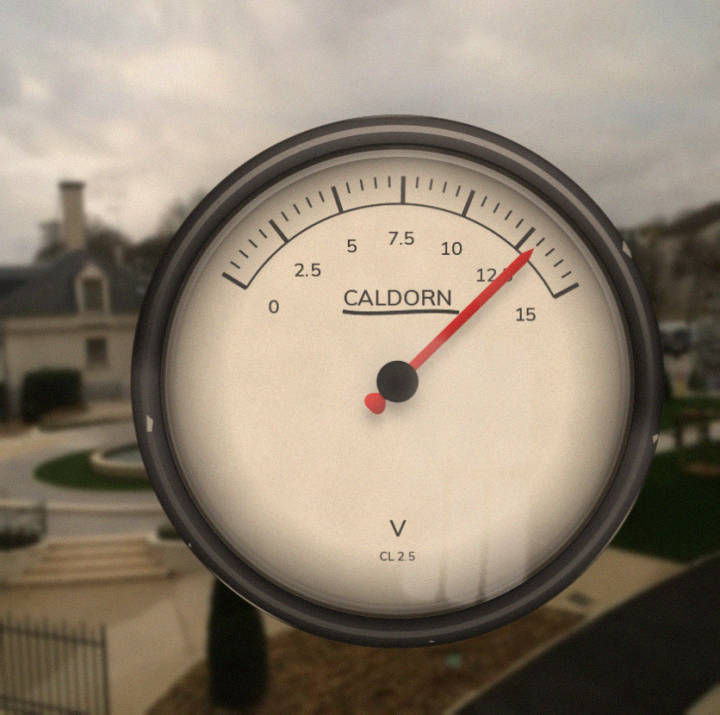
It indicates V 13
